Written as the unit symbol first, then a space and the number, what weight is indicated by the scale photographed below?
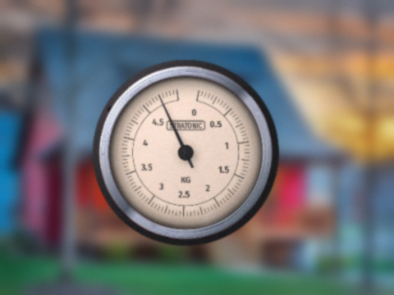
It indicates kg 4.75
